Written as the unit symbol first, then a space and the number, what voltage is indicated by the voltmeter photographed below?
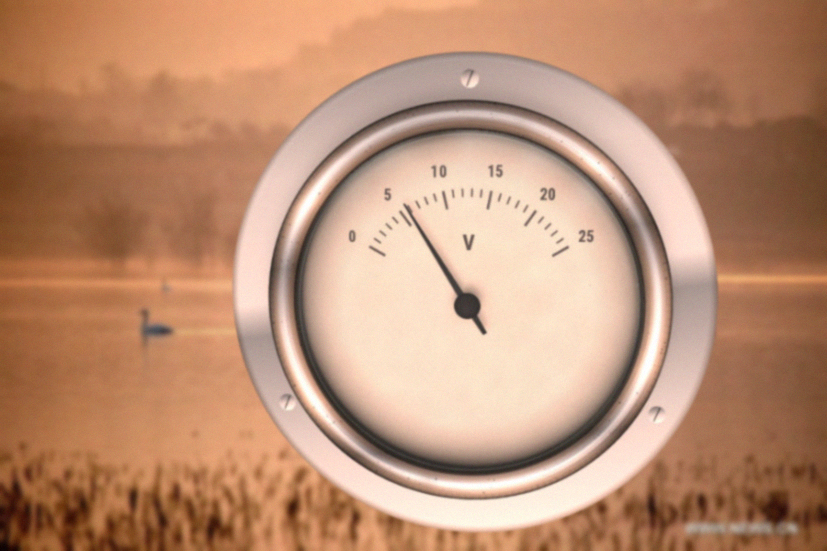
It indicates V 6
